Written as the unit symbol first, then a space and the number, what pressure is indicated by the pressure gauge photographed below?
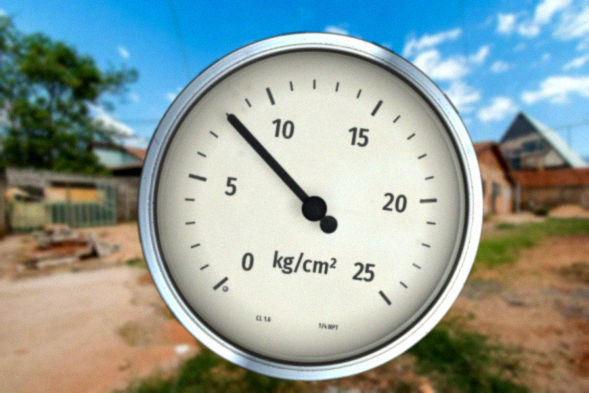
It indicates kg/cm² 8
